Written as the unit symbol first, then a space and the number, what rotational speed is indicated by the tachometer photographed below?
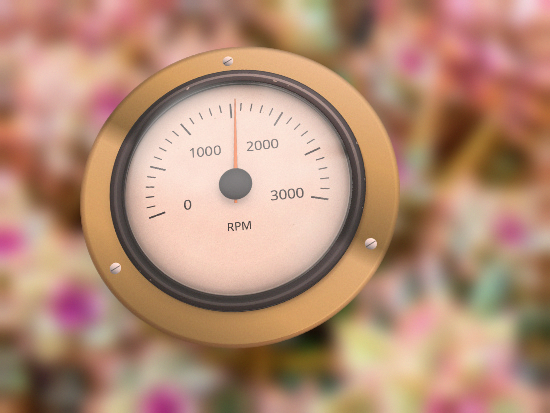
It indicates rpm 1550
